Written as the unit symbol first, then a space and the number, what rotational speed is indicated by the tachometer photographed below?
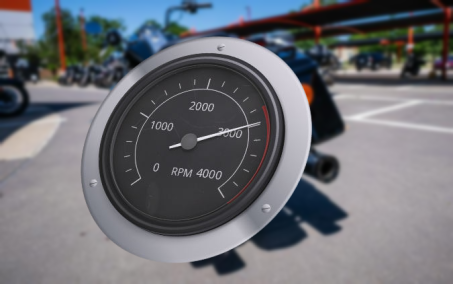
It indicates rpm 3000
